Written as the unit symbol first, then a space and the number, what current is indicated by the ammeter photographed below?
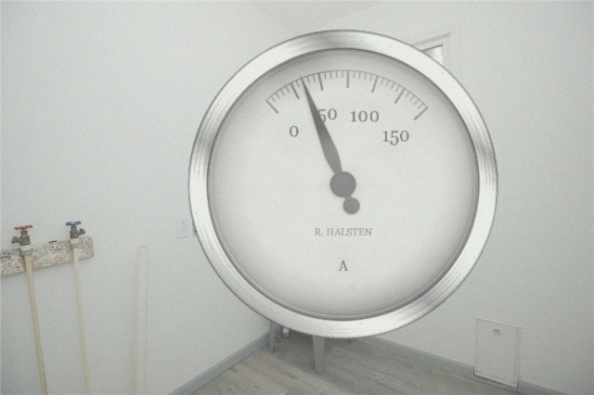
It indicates A 35
